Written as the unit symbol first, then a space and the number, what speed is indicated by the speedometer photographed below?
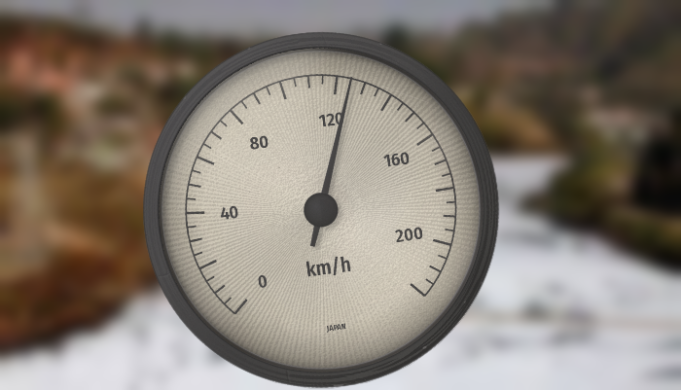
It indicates km/h 125
